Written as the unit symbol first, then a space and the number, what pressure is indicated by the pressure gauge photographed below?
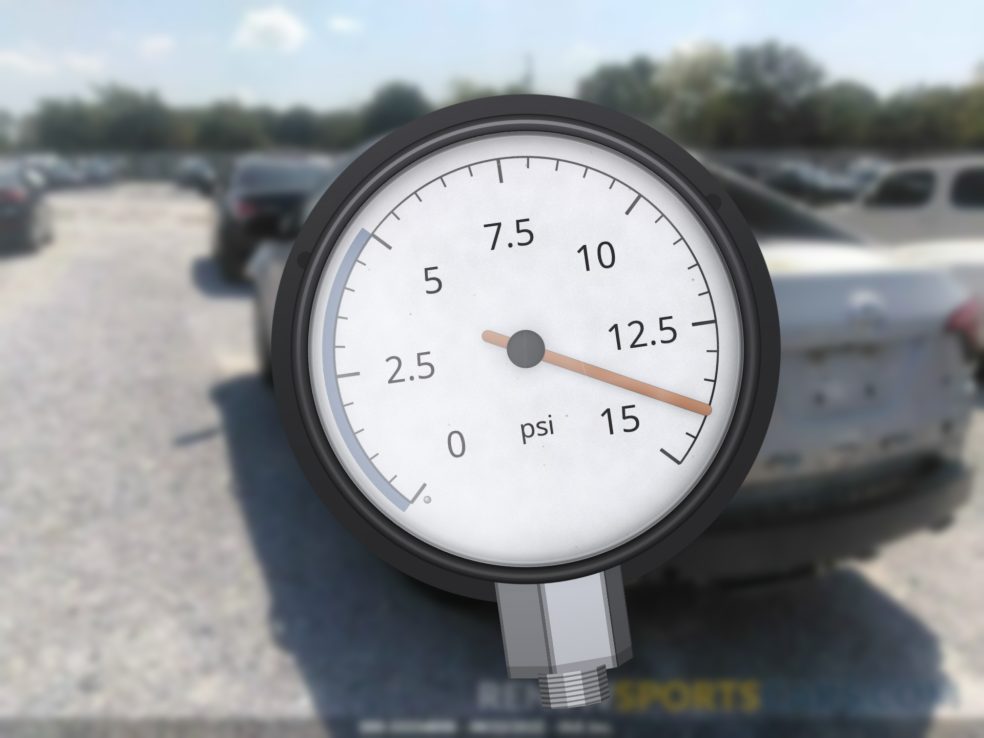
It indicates psi 14
